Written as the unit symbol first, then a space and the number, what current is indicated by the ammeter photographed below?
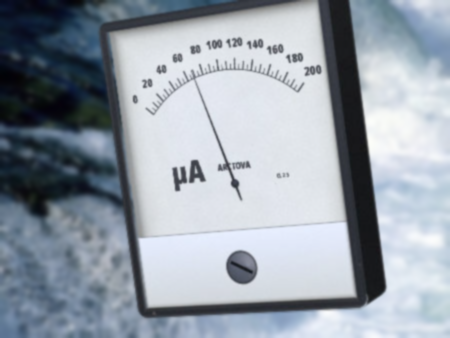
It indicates µA 70
